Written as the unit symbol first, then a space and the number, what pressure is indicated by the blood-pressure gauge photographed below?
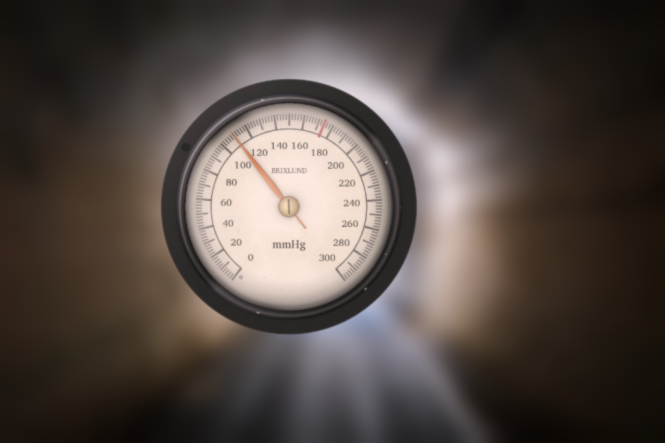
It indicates mmHg 110
